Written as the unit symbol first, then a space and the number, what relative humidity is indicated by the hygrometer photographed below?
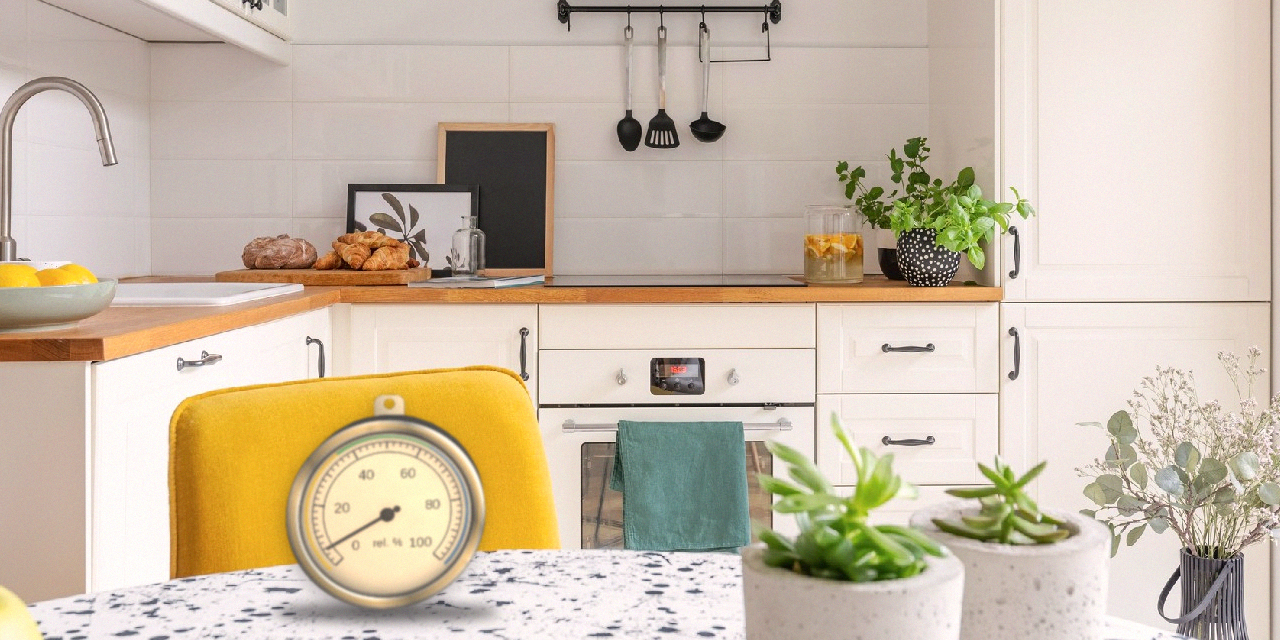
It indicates % 6
